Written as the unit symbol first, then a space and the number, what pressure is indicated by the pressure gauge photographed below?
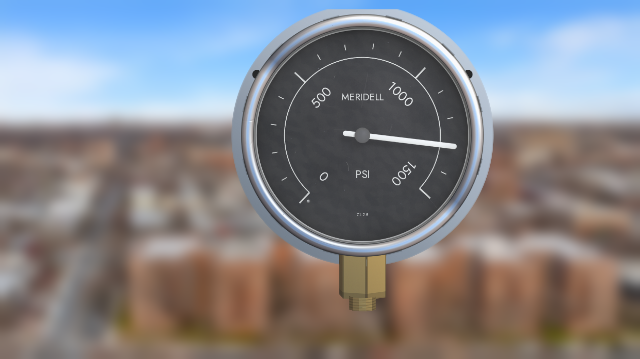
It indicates psi 1300
